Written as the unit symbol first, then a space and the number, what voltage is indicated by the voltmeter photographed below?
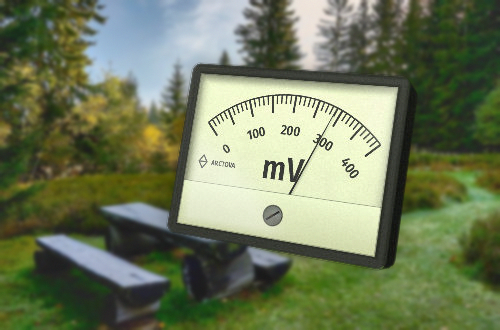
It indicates mV 290
